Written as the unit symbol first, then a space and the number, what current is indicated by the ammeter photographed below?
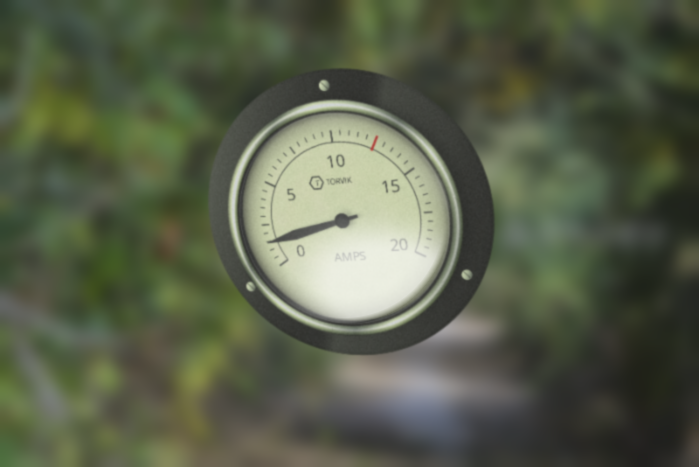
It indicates A 1.5
